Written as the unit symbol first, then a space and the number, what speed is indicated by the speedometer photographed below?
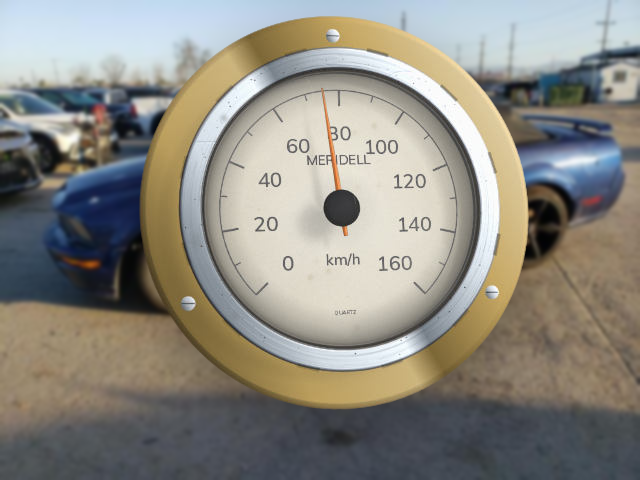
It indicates km/h 75
